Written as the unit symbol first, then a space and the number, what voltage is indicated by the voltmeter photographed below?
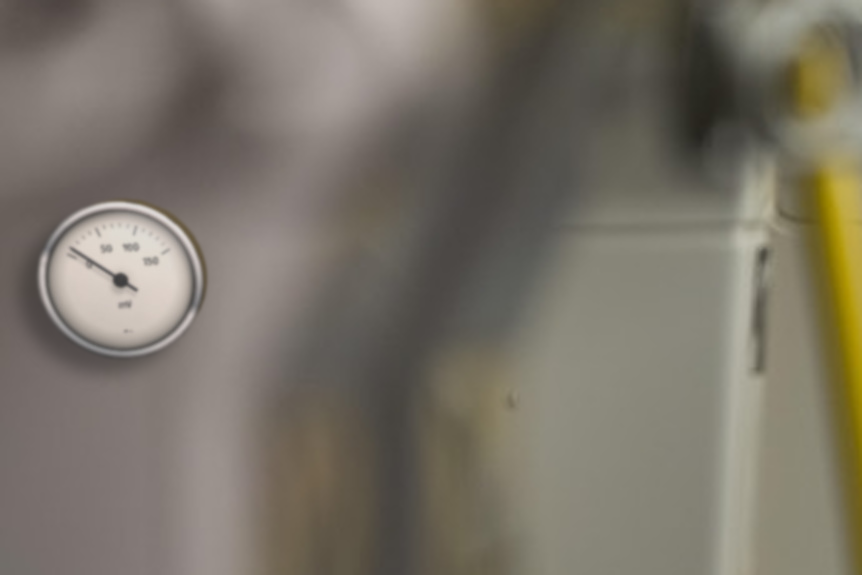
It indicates mV 10
